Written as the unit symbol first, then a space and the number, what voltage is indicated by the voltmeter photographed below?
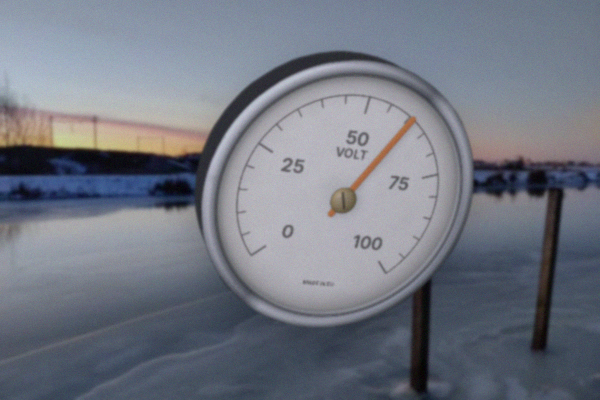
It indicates V 60
